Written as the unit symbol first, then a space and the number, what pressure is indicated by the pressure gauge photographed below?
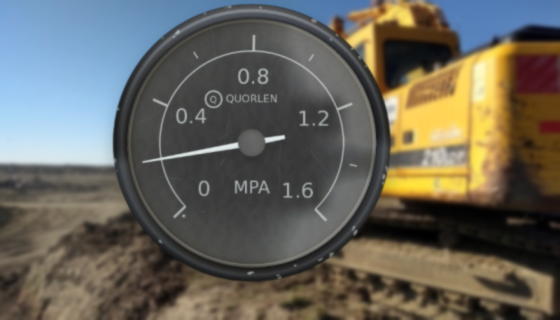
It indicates MPa 0.2
